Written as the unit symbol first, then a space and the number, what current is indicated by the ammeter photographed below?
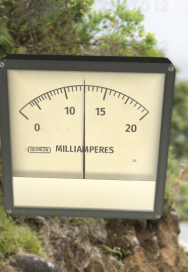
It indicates mA 12.5
